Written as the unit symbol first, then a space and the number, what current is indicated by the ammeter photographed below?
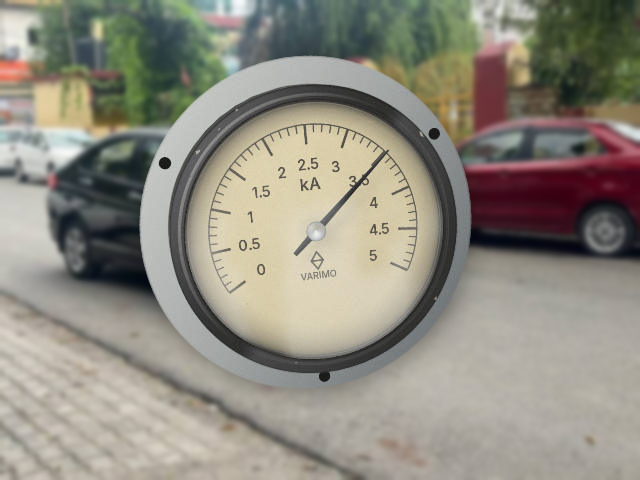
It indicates kA 3.5
